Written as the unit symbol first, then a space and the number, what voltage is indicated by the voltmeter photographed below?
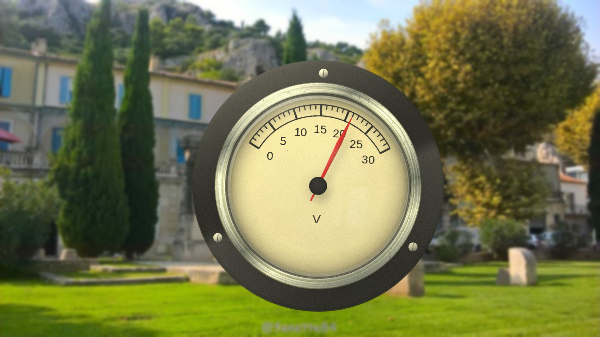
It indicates V 21
